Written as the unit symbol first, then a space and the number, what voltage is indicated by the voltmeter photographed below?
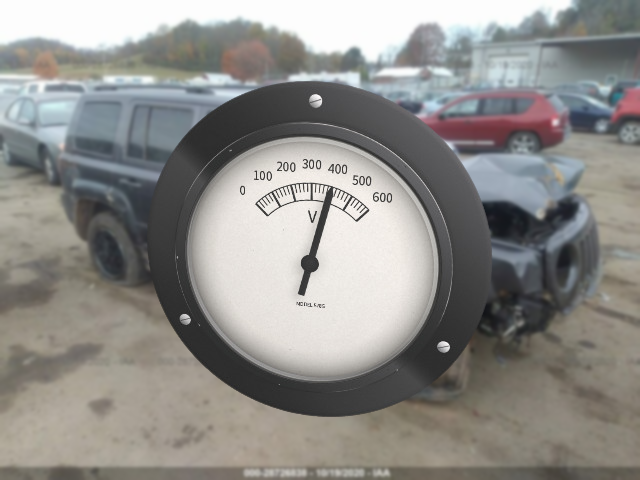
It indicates V 400
